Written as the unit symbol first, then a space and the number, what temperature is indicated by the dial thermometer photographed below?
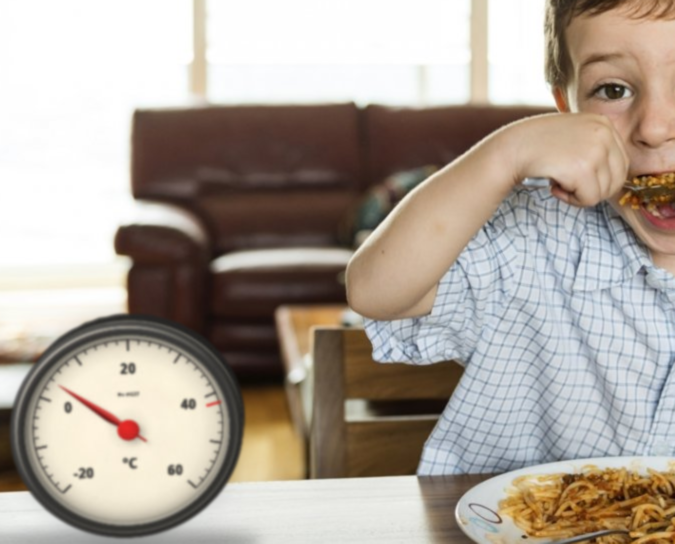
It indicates °C 4
